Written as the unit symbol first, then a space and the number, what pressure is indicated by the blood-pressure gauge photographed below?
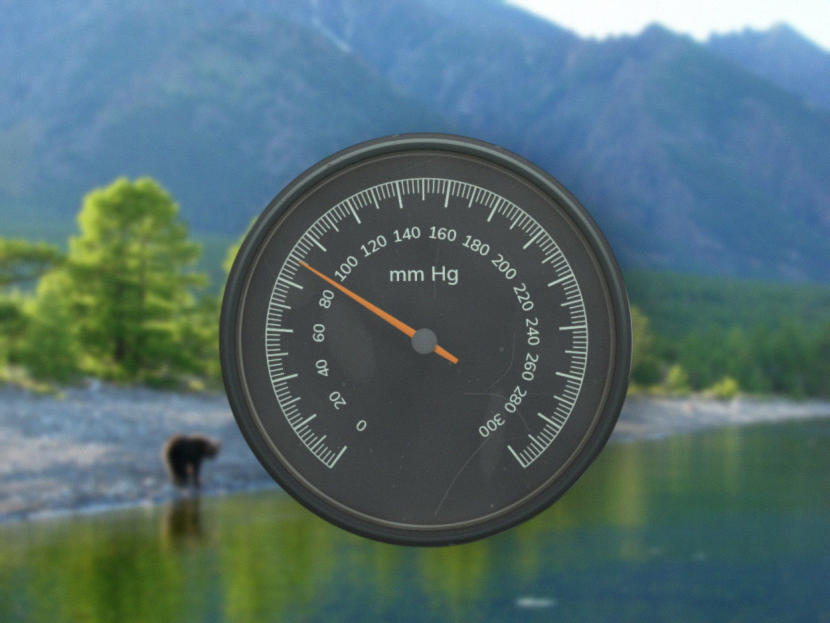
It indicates mmHg 90
